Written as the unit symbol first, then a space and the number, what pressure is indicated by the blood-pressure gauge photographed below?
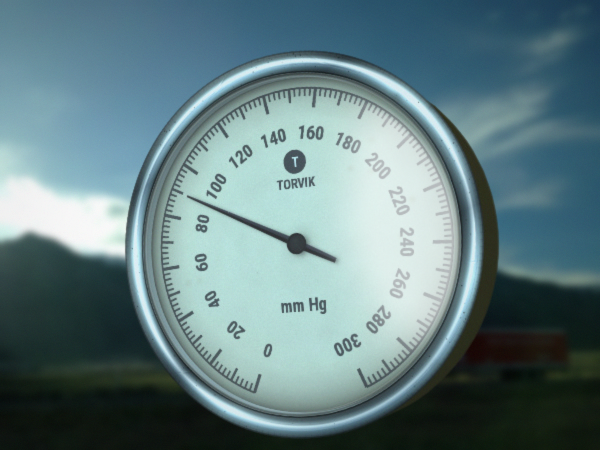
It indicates mmHg 90
